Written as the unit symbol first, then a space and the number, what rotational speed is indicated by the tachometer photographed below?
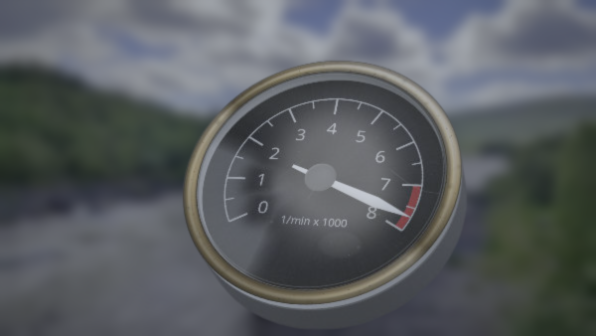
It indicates rpm 7750
